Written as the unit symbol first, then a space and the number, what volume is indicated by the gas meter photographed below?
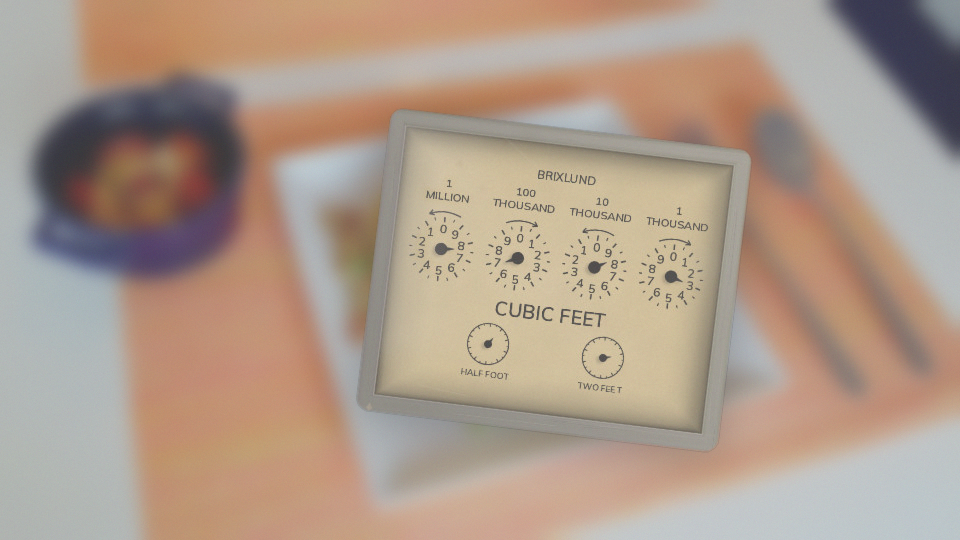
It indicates ft³ 768300
